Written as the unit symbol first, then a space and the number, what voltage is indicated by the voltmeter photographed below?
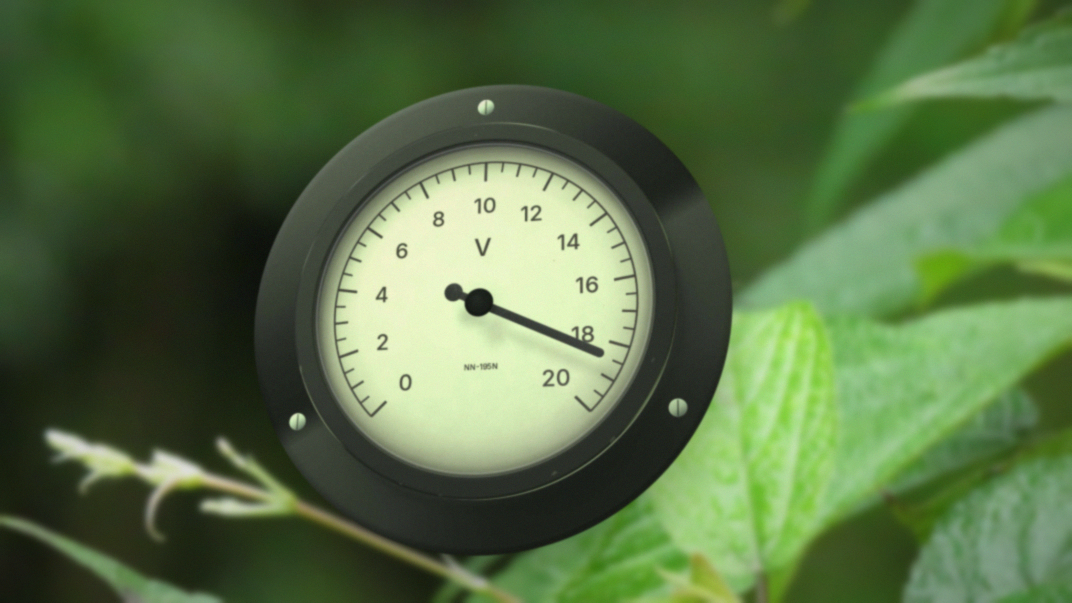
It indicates V 18.5
